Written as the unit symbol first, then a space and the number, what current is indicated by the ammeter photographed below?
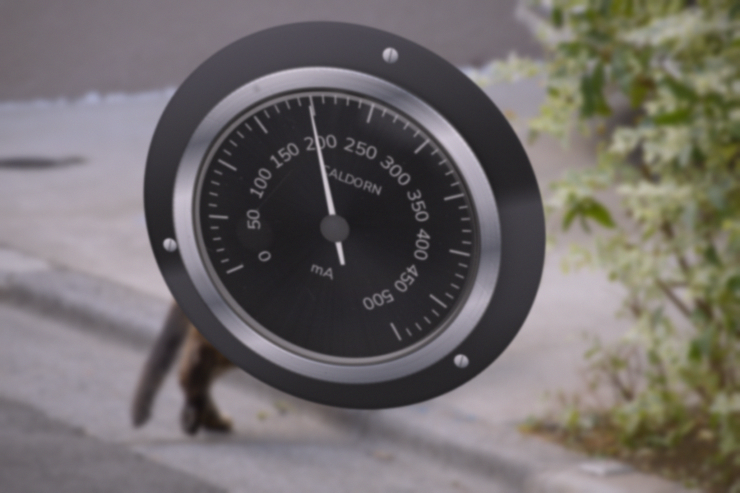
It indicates mA 200
